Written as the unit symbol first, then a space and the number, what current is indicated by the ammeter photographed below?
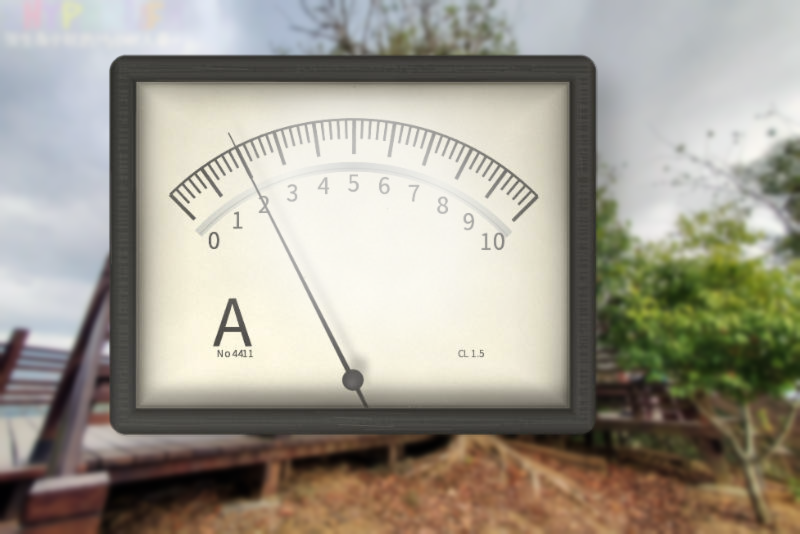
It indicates A 2
